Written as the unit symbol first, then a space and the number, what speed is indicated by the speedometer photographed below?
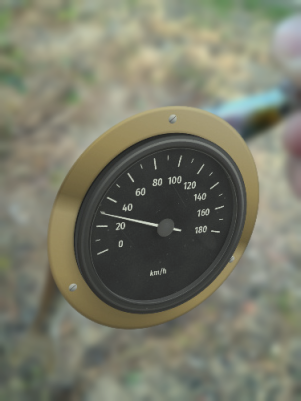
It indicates km/h 30
